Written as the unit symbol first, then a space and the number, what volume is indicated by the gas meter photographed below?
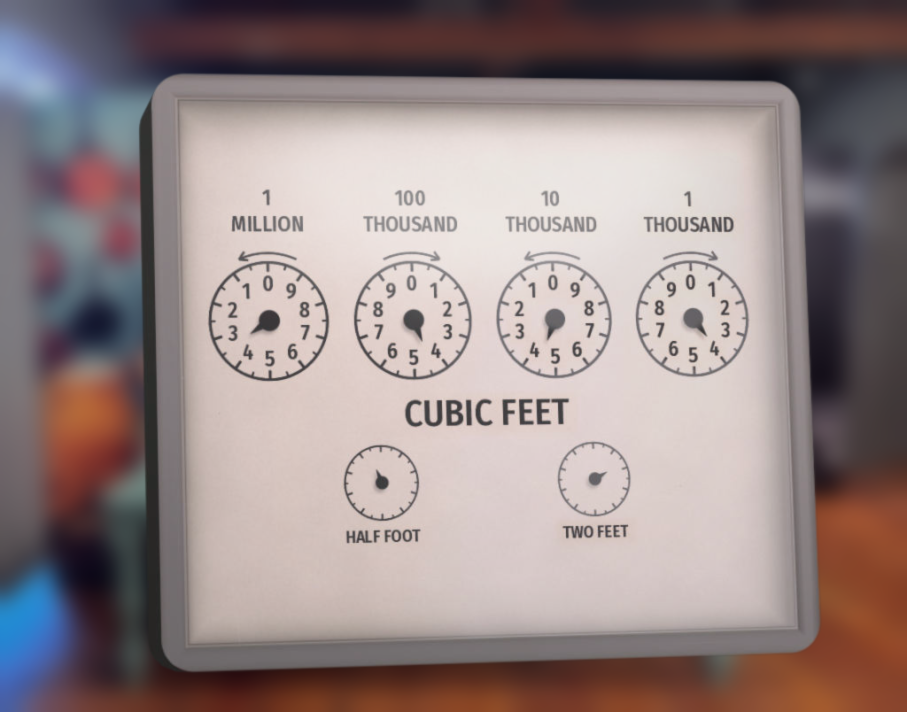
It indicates ft³ 344400
